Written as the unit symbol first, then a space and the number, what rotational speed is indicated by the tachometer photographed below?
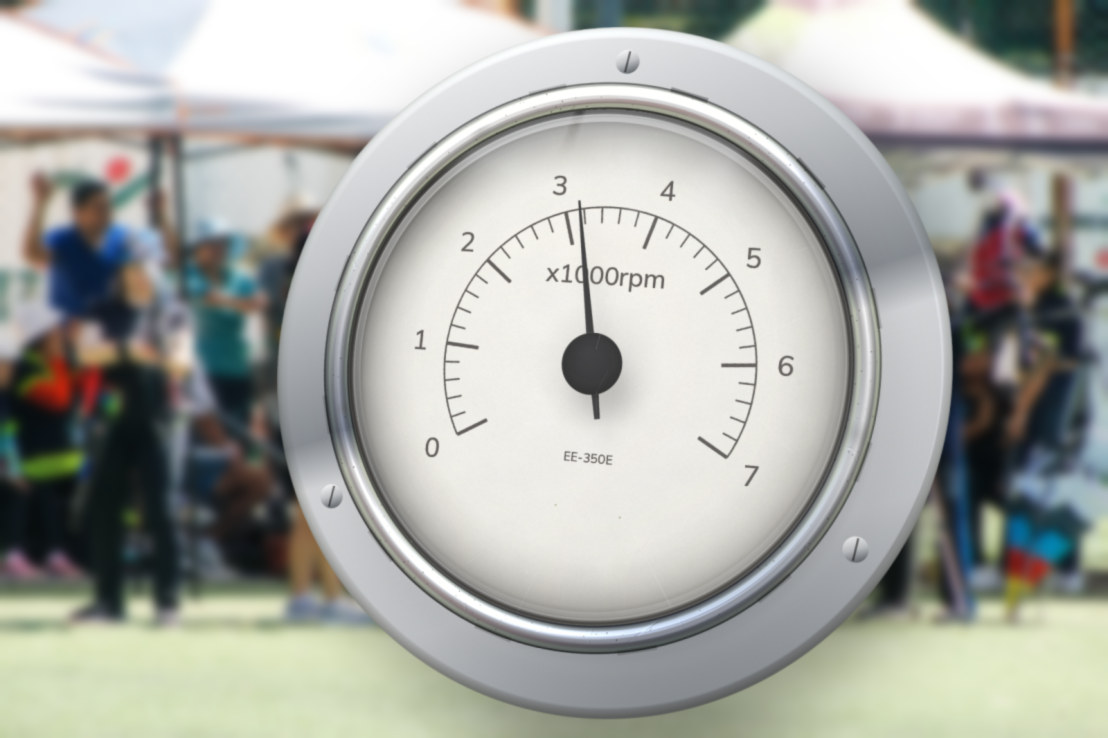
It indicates rpm 3200
